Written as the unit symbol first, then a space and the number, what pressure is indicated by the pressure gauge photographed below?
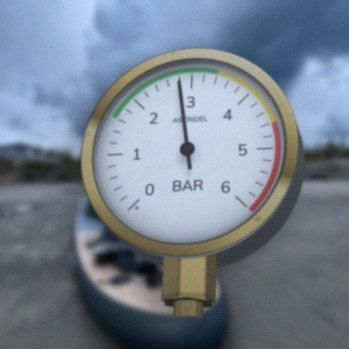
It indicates bar 2.8
